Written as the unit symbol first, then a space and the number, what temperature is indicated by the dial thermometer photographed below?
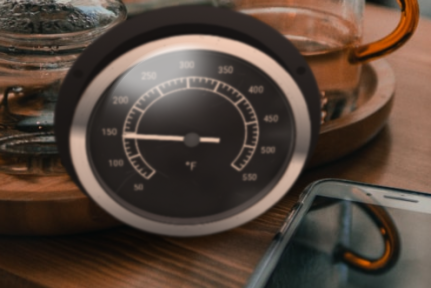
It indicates °F 150
